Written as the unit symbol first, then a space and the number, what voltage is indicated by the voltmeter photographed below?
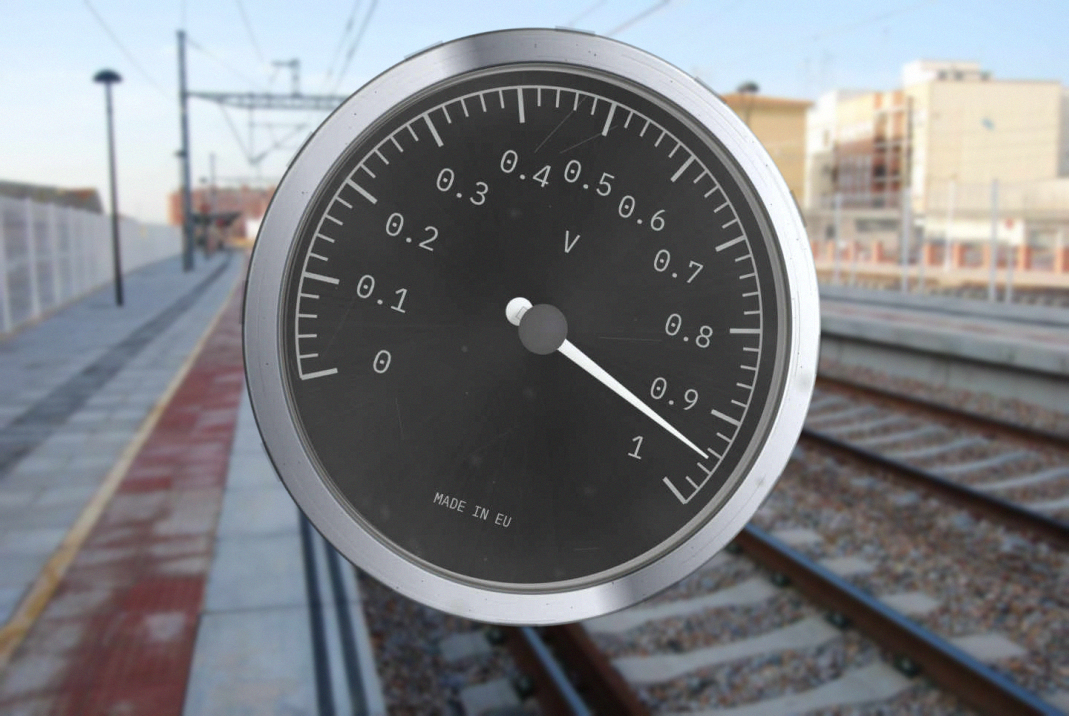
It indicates V 0.95
